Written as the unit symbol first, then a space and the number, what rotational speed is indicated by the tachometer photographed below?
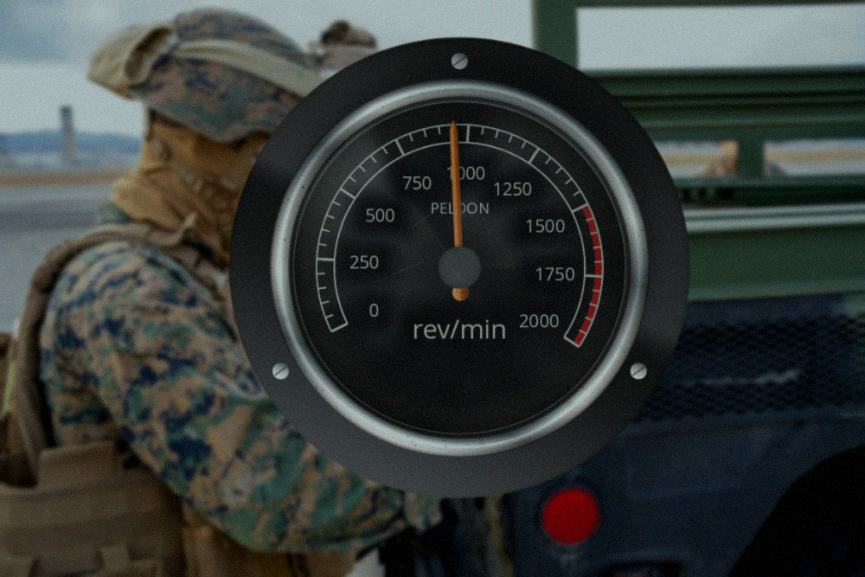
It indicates rpm 950
